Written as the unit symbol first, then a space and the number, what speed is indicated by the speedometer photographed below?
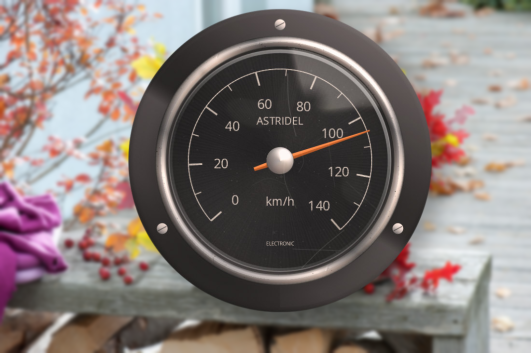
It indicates km/h 105
